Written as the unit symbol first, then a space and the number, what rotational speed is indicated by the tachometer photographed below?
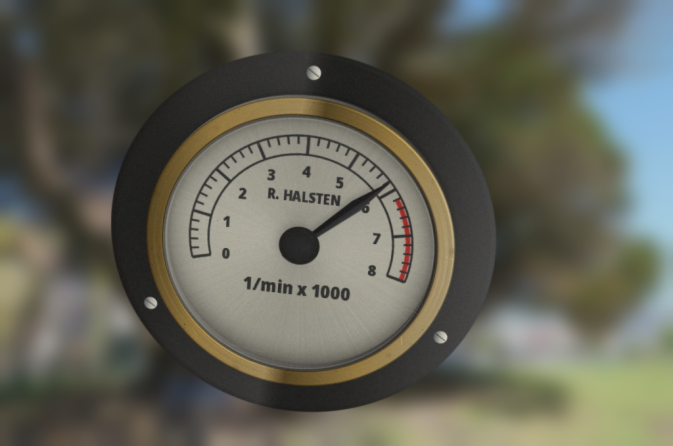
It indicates rpm 5800
